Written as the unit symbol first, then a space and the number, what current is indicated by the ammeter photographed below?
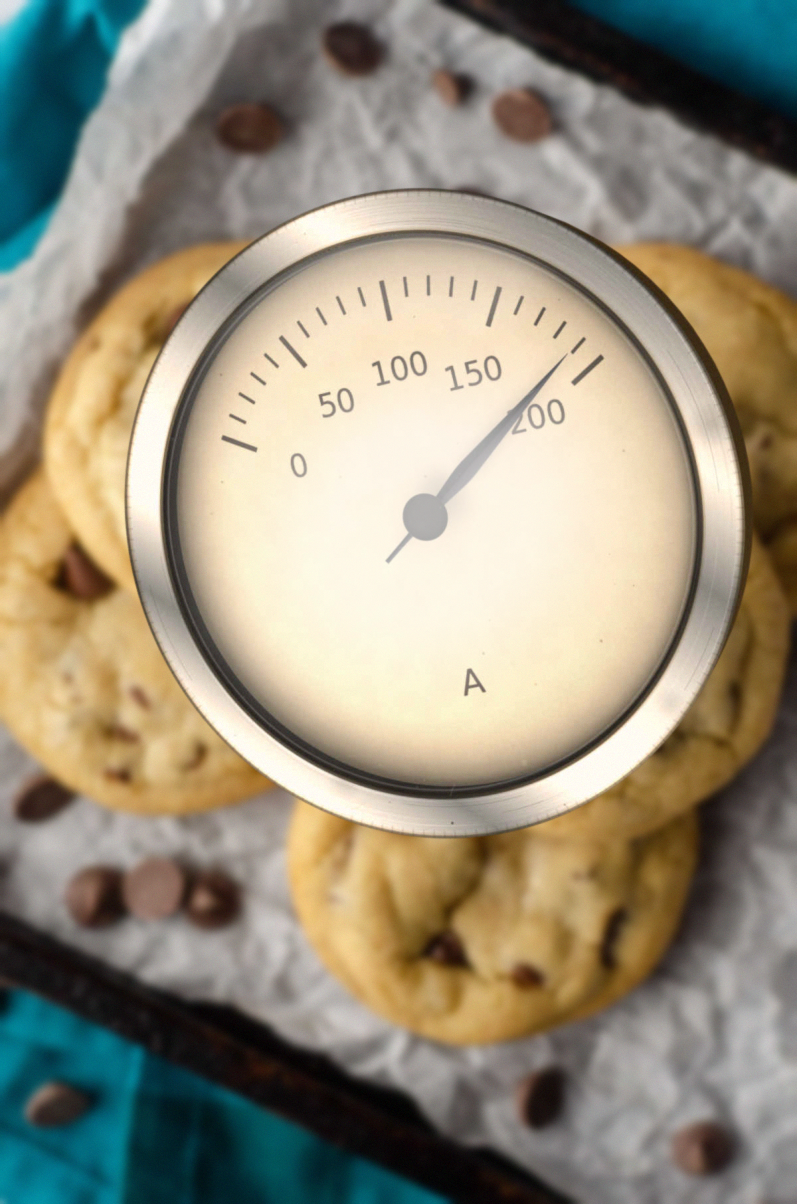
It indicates A 190
